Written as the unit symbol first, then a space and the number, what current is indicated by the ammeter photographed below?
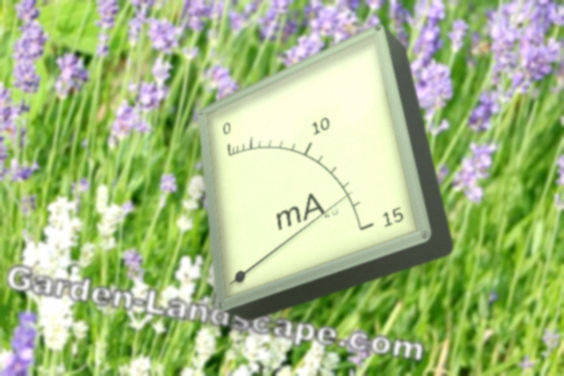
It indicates mA 13.5
